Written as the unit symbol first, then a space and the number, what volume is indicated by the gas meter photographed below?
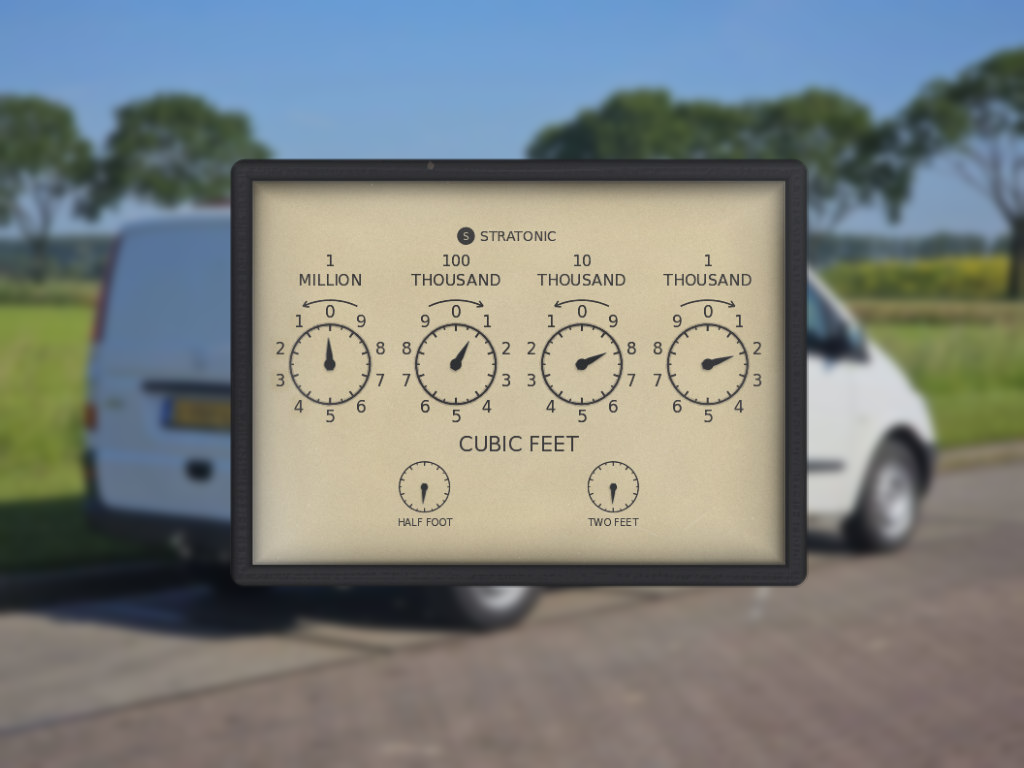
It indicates ft³ 8200
